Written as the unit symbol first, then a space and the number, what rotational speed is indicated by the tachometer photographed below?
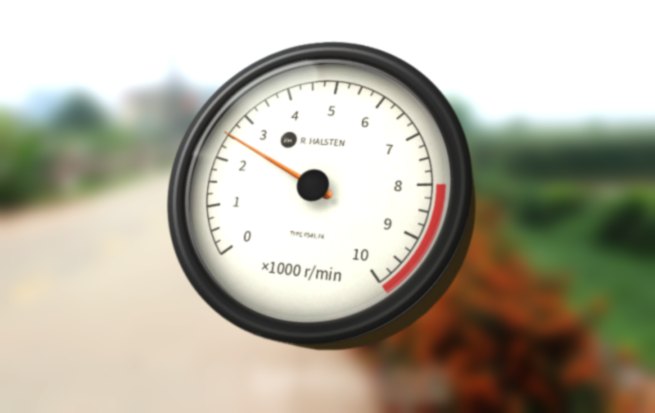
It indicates rpm 2500
